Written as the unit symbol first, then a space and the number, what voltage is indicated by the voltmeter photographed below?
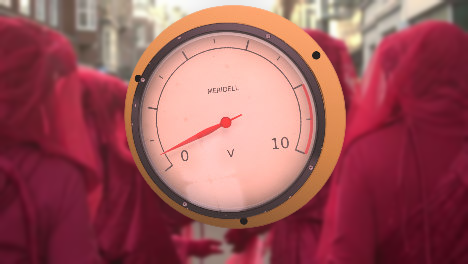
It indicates V 0.5
